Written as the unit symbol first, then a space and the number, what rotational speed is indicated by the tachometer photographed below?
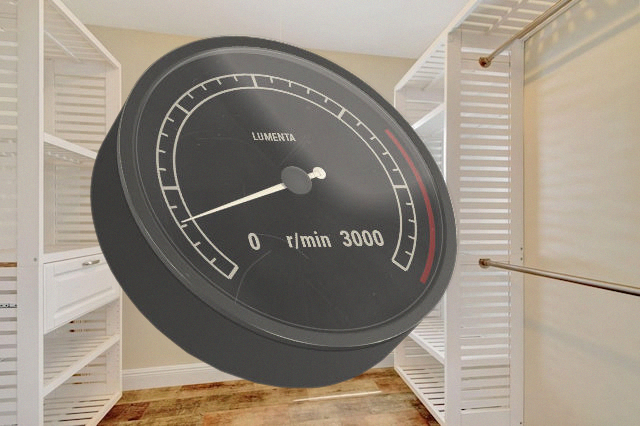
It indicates rpm 300
